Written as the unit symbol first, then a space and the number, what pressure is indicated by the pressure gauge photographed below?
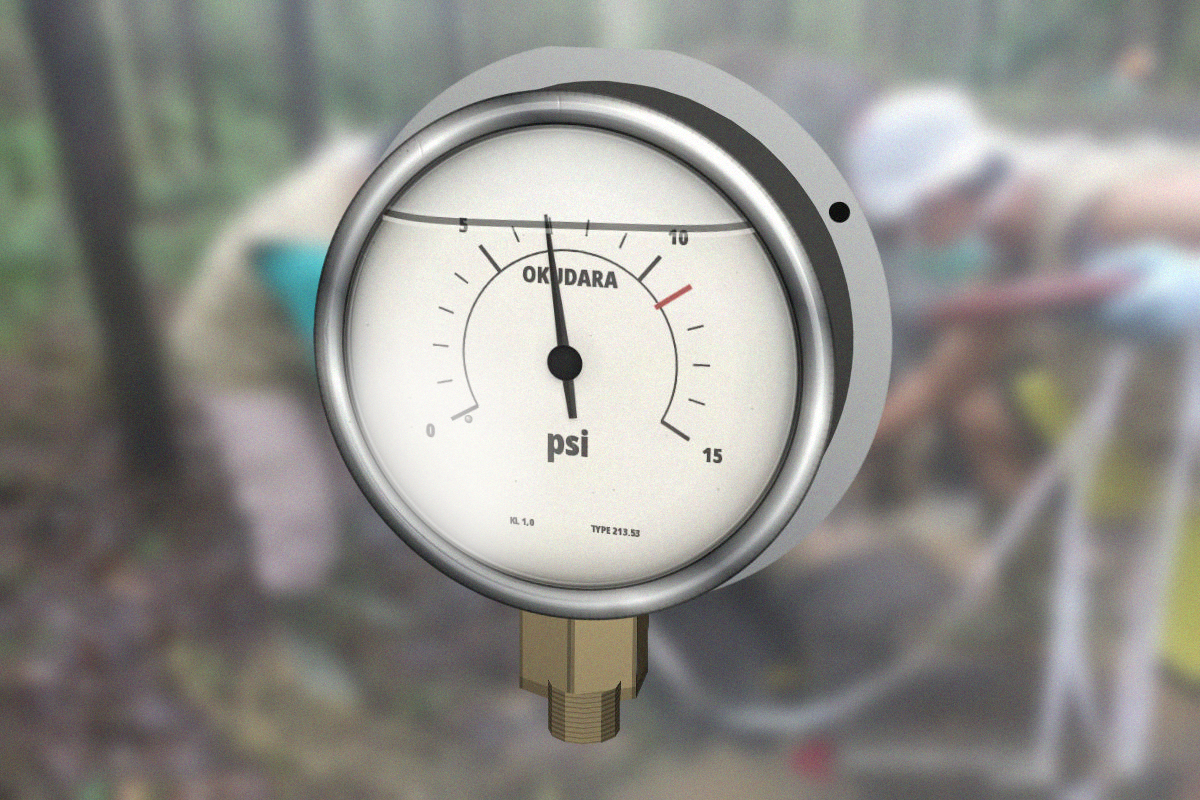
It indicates psi 7
